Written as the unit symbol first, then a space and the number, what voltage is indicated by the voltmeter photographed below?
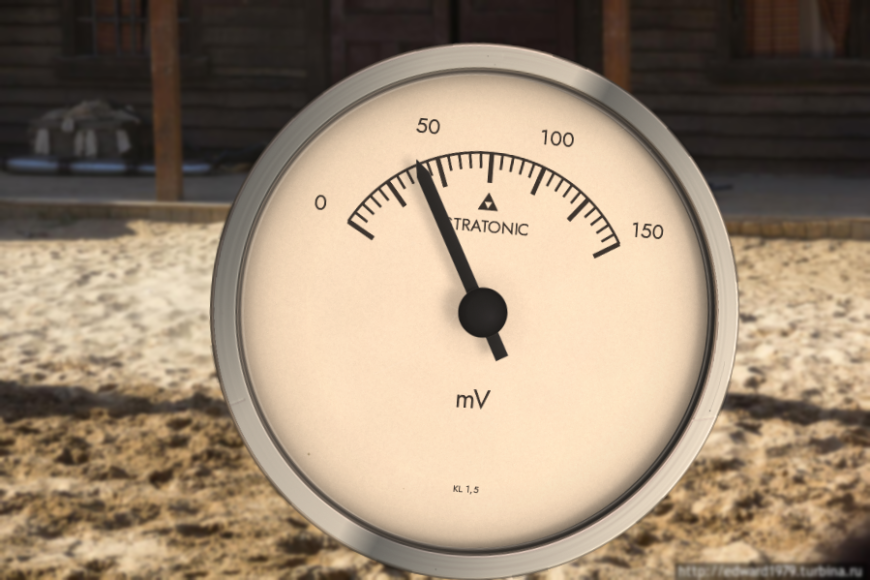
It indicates mV 40
